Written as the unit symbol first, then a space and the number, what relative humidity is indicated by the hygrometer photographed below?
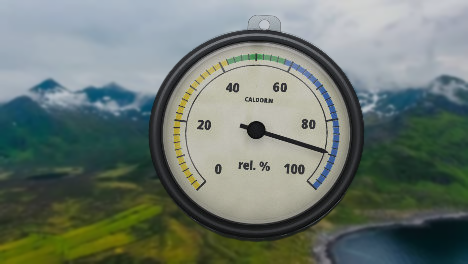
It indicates % 90
